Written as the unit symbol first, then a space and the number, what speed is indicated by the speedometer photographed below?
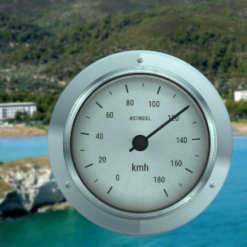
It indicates km/h 120
